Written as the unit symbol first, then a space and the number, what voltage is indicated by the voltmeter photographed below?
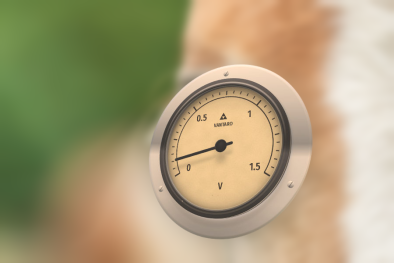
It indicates V 0.1
